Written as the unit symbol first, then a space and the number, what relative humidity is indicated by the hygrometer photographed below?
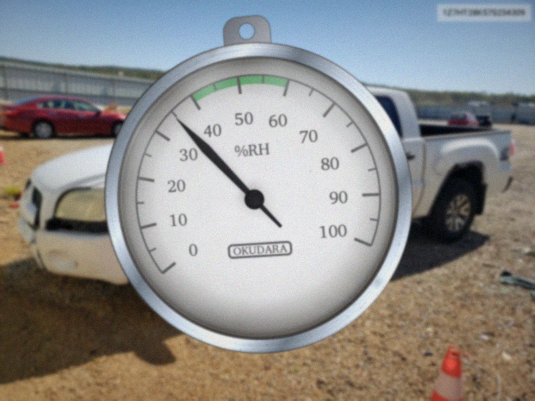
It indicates % 35
